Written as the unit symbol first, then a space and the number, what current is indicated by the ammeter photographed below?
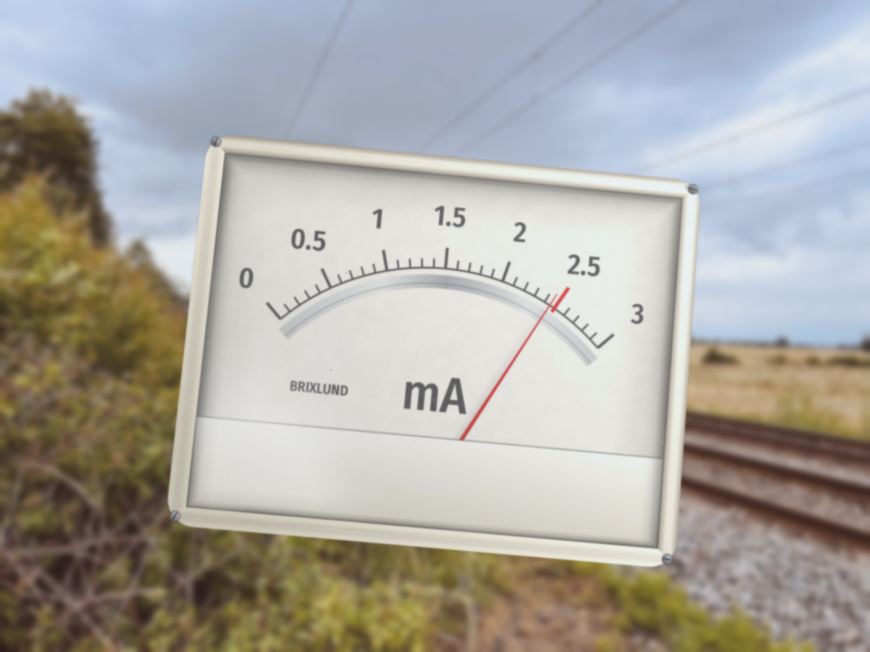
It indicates mA 2.45
